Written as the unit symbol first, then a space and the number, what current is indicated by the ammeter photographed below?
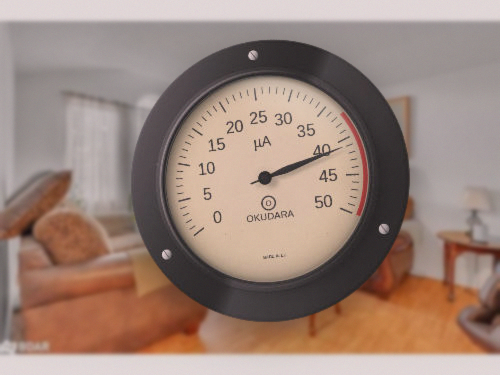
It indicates µA 41
